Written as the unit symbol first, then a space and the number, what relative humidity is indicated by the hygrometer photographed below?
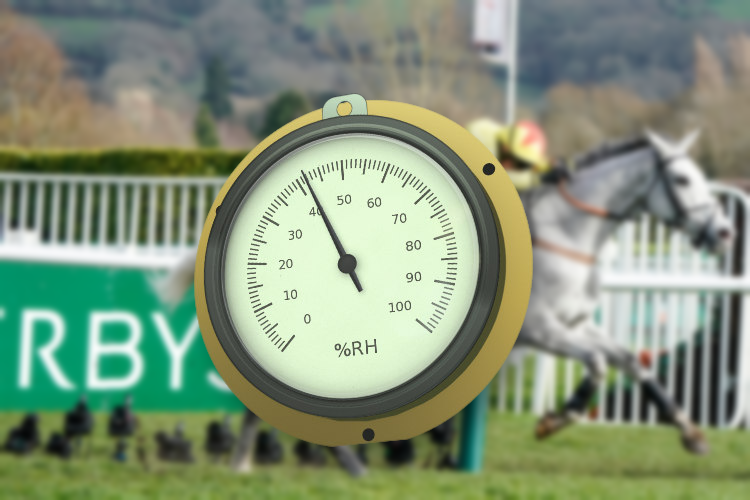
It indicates % 42
